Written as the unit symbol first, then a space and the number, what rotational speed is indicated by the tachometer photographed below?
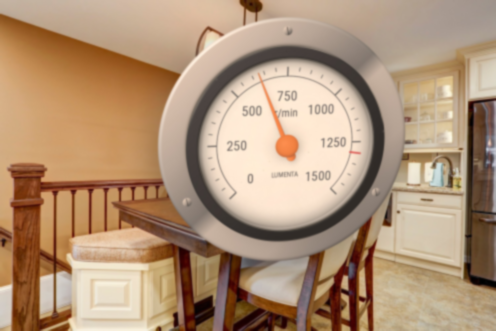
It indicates rpm 625
